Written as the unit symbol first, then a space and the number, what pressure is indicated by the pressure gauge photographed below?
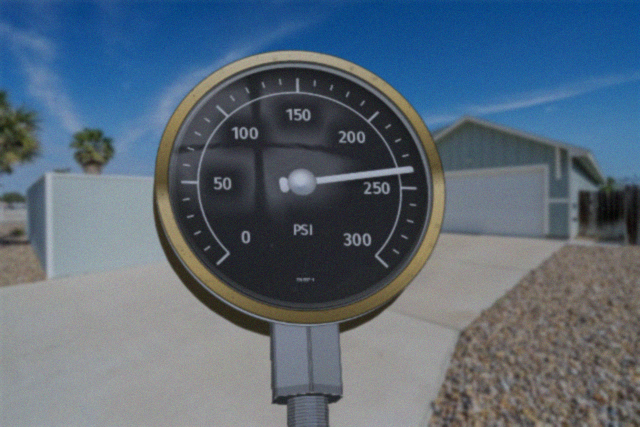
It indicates psi 240
